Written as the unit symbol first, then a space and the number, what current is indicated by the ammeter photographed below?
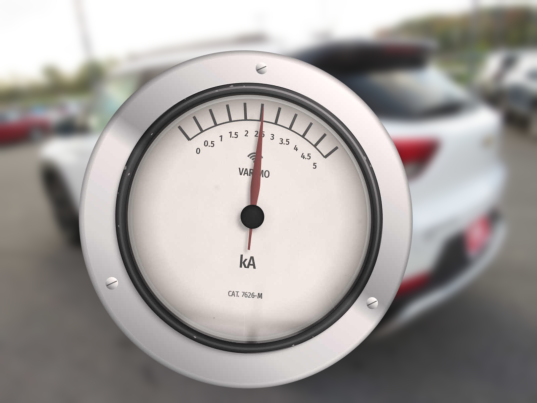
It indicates kA 2.5
